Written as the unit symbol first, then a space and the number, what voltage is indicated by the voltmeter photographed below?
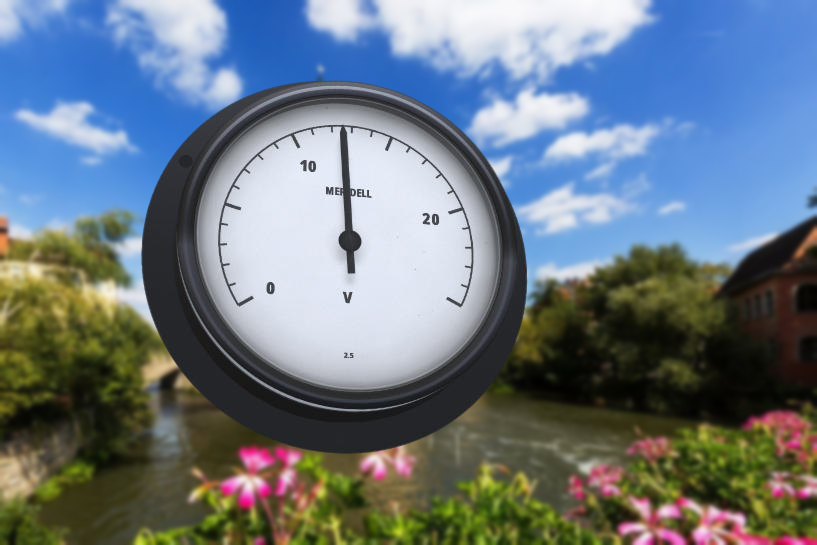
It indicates V 12.5
